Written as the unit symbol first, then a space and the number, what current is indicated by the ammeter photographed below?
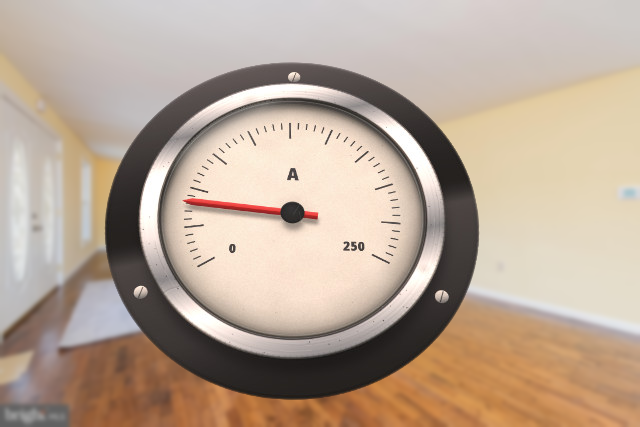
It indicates A 40
